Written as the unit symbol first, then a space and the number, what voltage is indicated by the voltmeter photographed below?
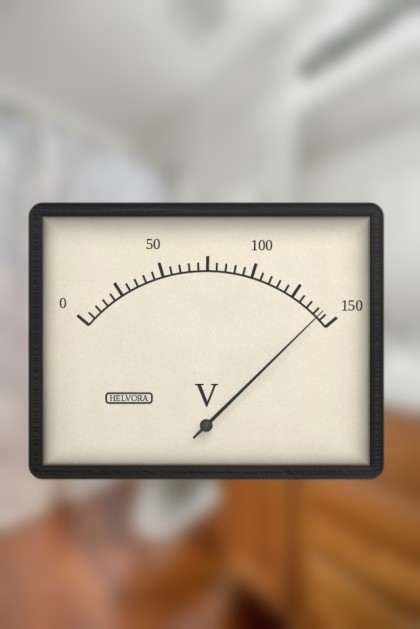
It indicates V 142.5
